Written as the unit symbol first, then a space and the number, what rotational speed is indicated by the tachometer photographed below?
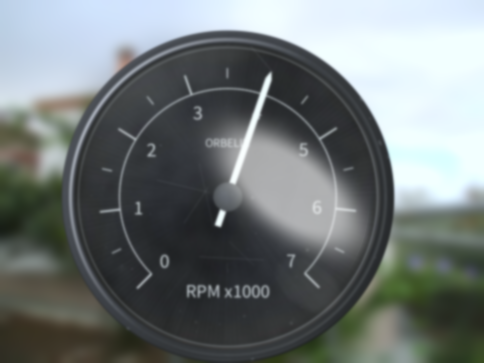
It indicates rpm 4000
